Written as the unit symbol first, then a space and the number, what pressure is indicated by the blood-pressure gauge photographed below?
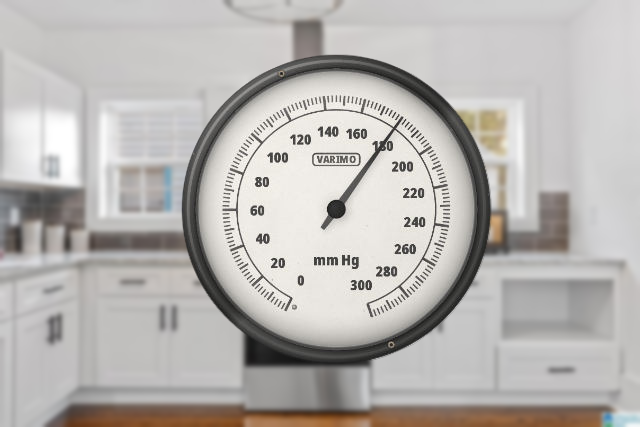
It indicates mmHg 180
